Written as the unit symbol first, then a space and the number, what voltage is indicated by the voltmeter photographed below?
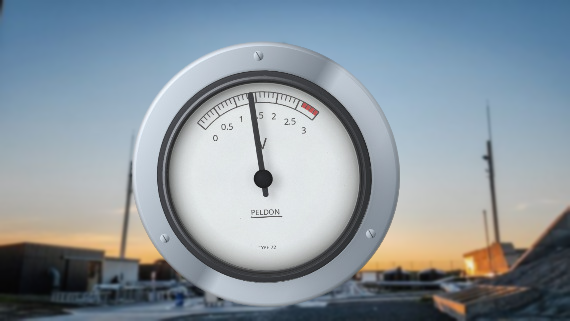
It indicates V 1.4
